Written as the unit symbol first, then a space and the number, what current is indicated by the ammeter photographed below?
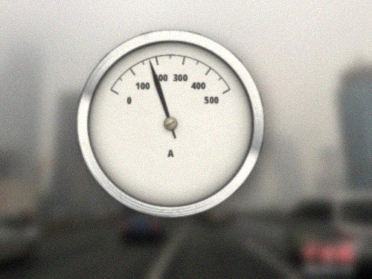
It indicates A 175
